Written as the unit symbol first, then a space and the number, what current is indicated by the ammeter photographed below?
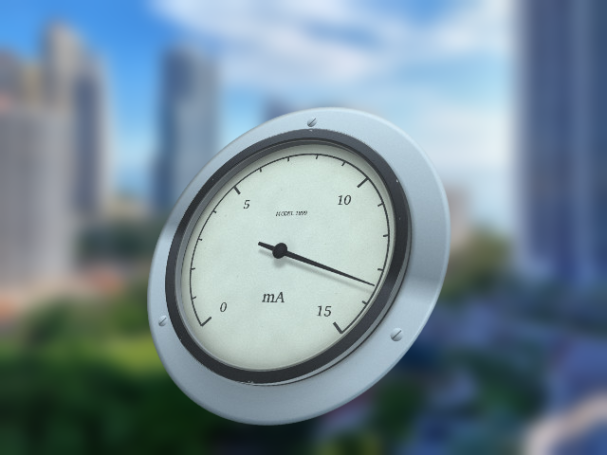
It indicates mA 13.5
